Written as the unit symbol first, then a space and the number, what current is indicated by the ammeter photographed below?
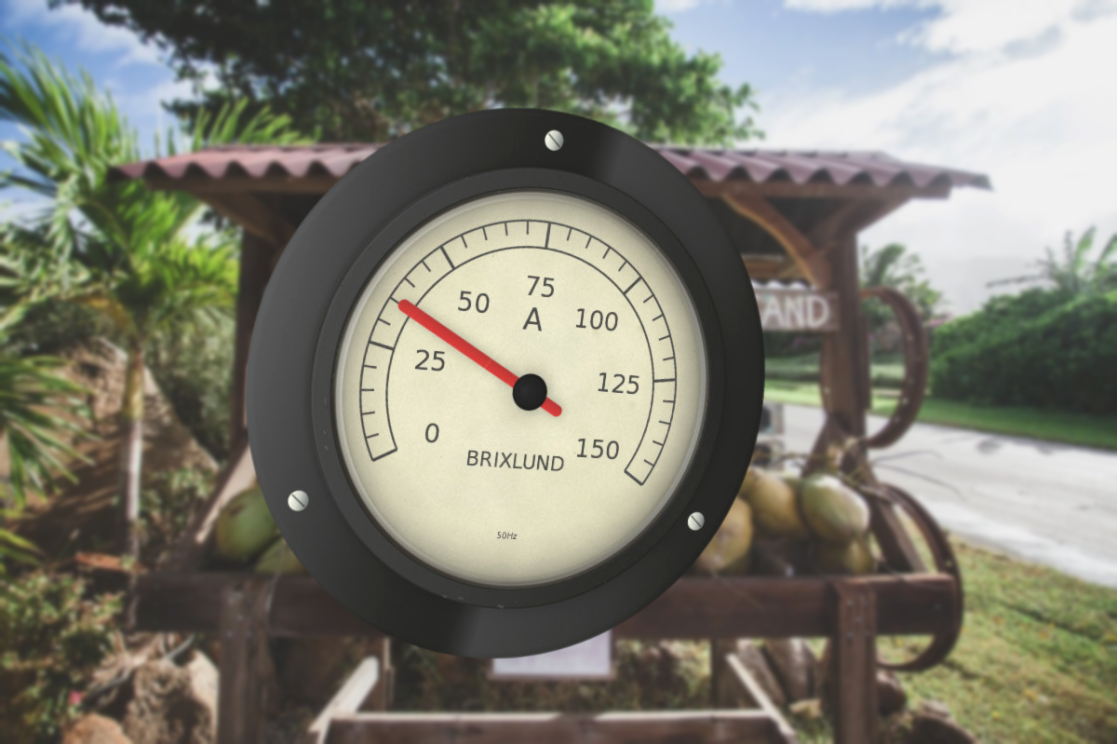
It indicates A 35
